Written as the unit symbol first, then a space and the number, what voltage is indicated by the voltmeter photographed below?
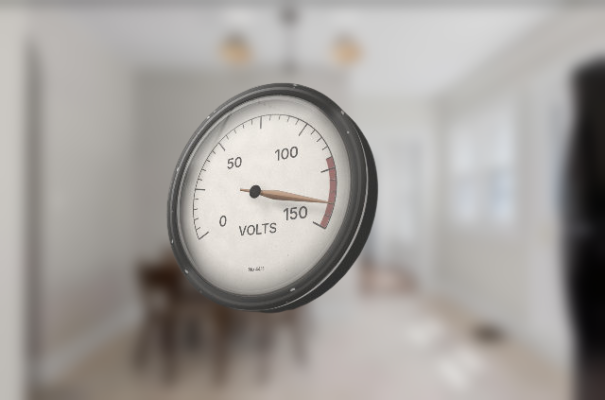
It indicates V 140
